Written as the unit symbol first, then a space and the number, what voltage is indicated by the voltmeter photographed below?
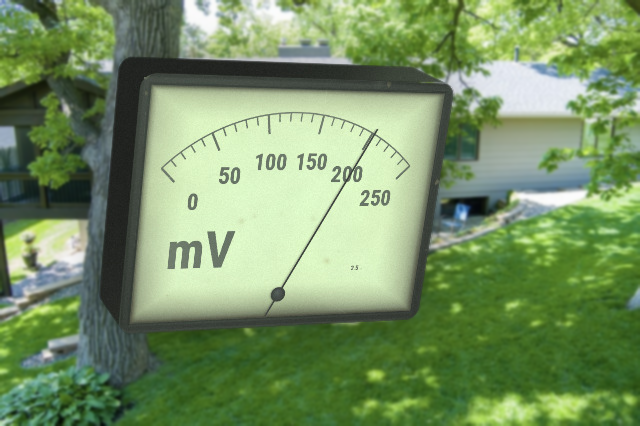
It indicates mV 200
